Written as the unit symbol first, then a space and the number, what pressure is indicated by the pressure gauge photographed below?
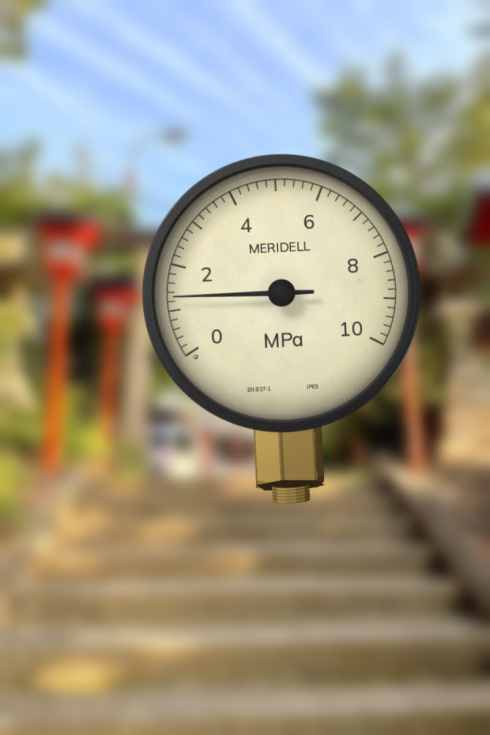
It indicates MPa 1.3
